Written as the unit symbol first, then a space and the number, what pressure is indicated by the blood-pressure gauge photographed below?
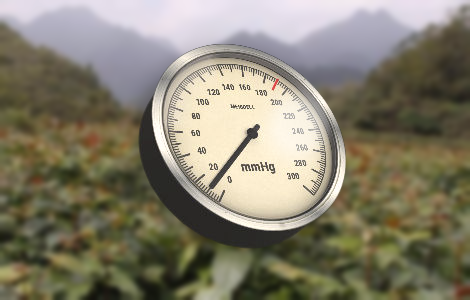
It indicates mmHg 10
